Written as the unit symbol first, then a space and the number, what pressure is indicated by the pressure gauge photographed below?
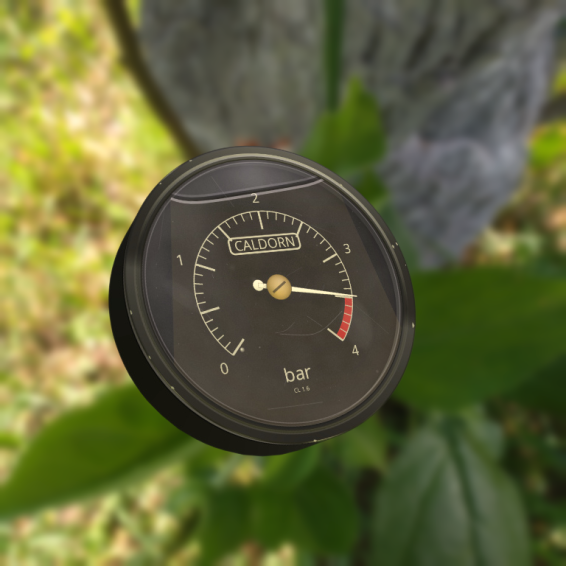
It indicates bar 3.5
